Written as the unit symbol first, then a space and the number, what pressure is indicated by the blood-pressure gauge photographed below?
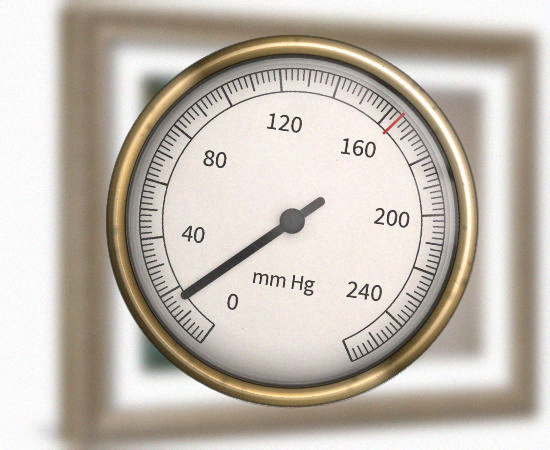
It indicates mmHg 16
